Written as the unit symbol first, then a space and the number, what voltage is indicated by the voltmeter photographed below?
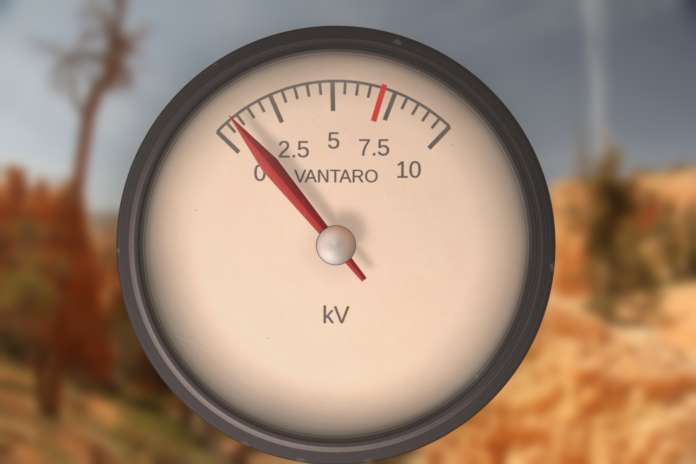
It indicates kV 0.75
